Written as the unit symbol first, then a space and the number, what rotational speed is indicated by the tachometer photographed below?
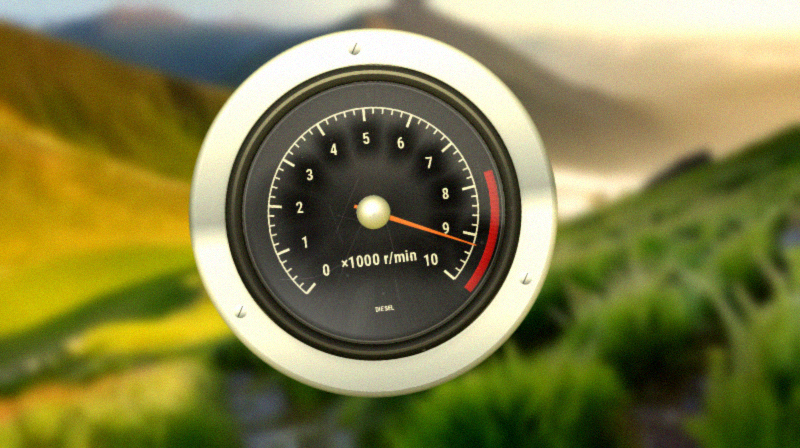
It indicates rpm 9200
